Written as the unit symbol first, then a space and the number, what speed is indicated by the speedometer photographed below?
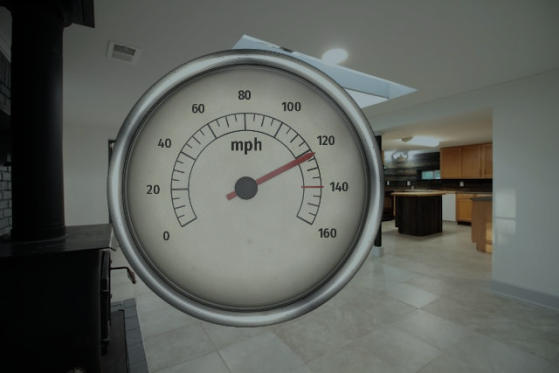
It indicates mph 122.5
